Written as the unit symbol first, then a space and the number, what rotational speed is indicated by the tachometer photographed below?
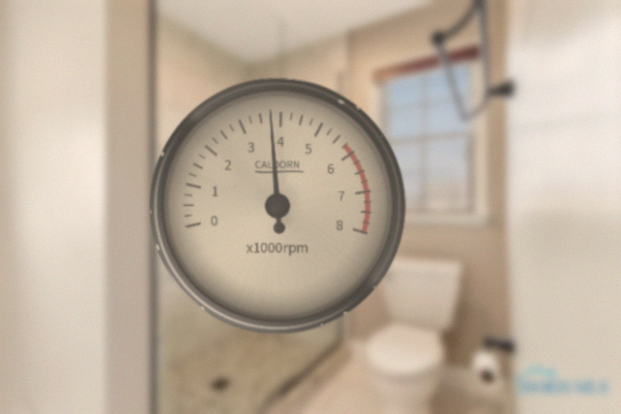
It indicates rpm 3750
